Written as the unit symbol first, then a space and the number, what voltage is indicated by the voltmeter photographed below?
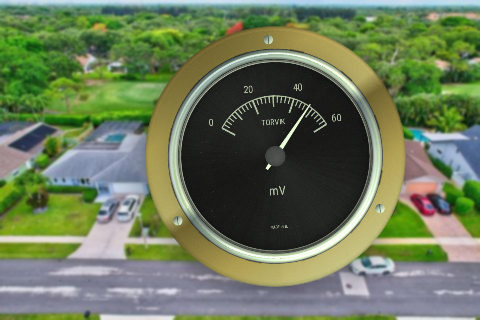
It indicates mV 48
